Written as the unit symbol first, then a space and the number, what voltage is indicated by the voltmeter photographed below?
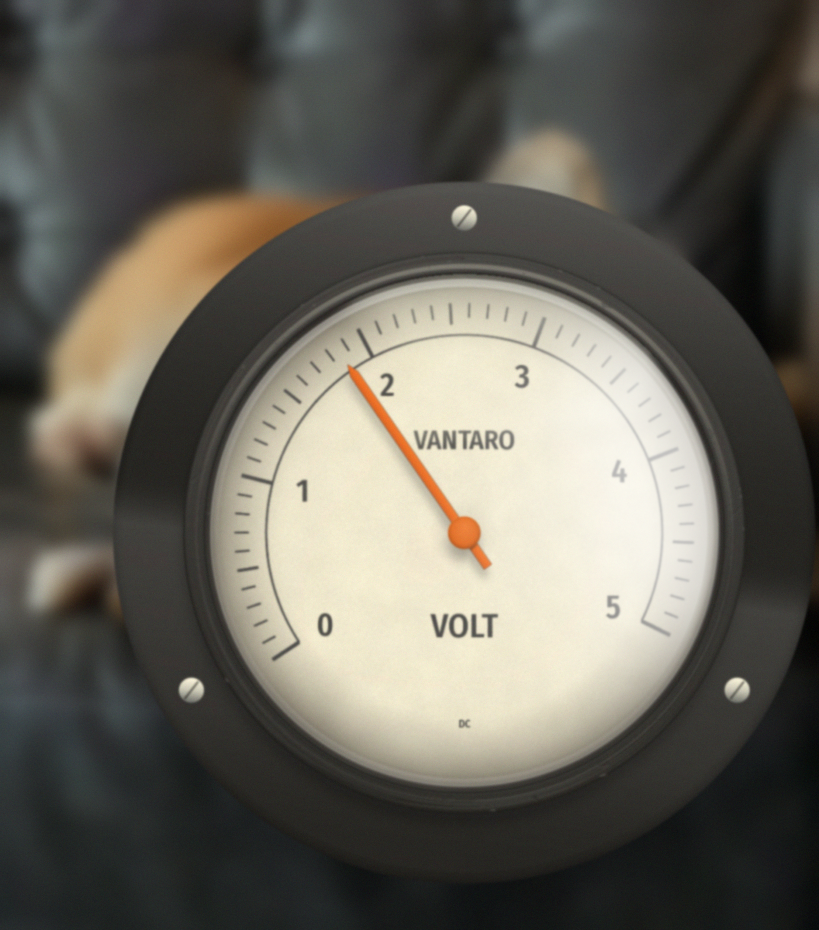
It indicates V 1.85
